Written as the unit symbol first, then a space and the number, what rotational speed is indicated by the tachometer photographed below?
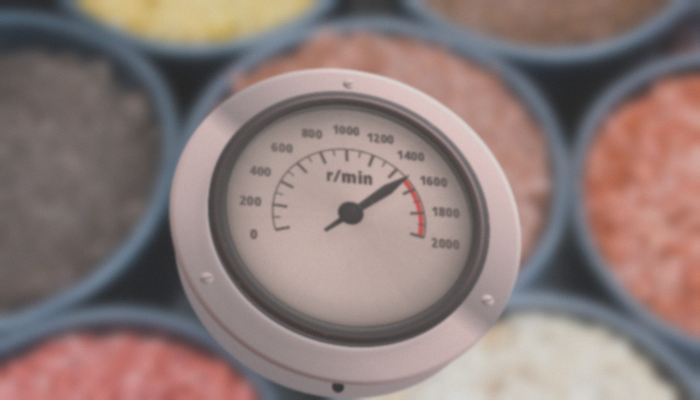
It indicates rpm 1500
